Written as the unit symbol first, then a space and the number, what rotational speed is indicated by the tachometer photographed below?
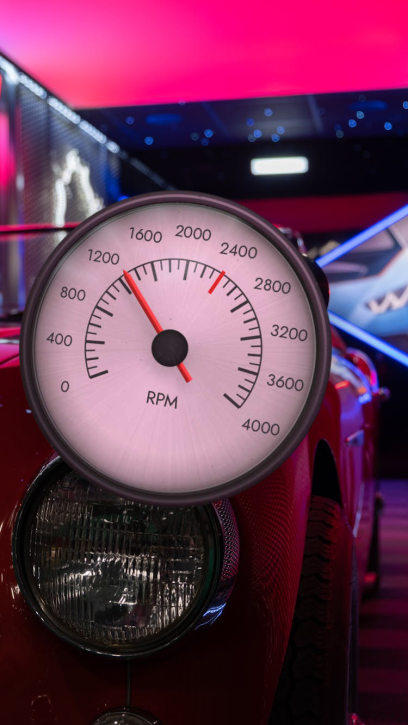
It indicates rpm 1300
